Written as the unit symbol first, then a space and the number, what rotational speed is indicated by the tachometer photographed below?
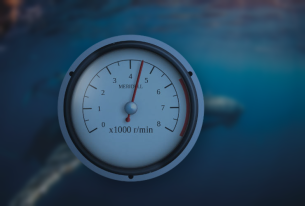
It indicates rpm 4500
